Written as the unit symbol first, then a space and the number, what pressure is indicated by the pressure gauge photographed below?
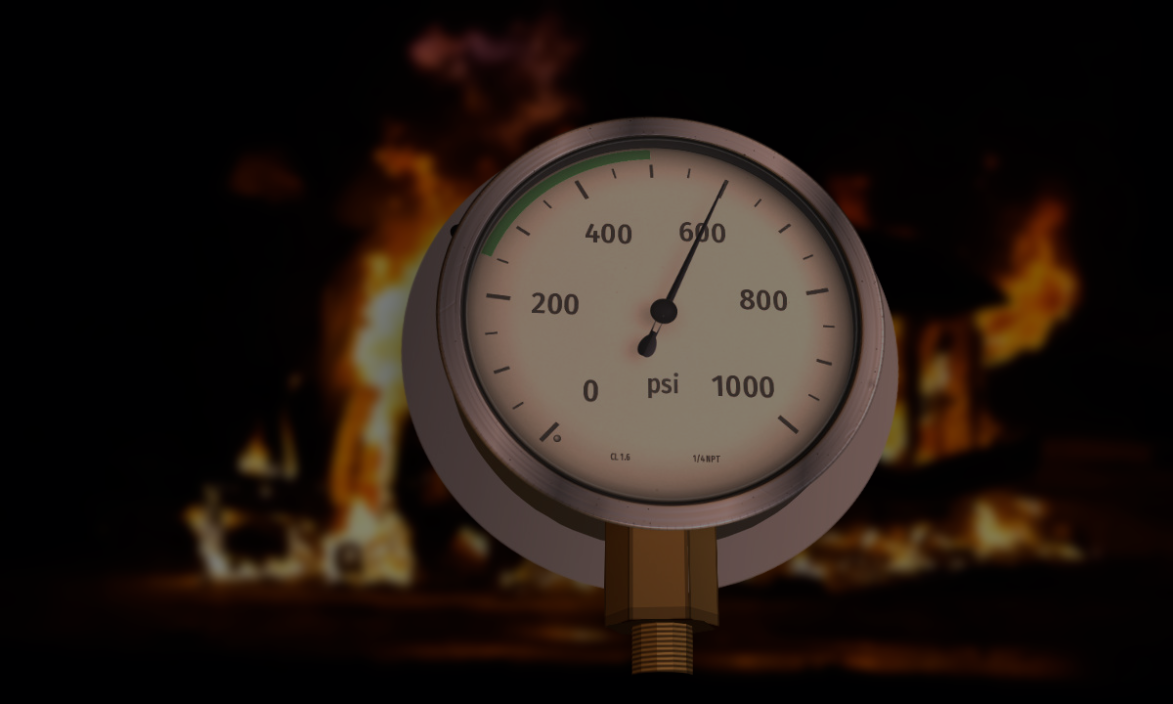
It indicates psi 600
